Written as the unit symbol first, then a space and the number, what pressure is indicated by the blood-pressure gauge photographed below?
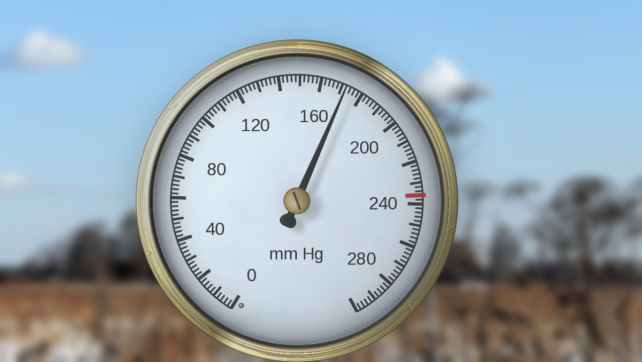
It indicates mmHg 172
